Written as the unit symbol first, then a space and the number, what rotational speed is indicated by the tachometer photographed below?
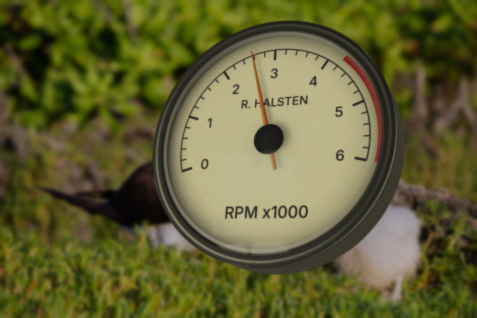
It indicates rpm 2600
